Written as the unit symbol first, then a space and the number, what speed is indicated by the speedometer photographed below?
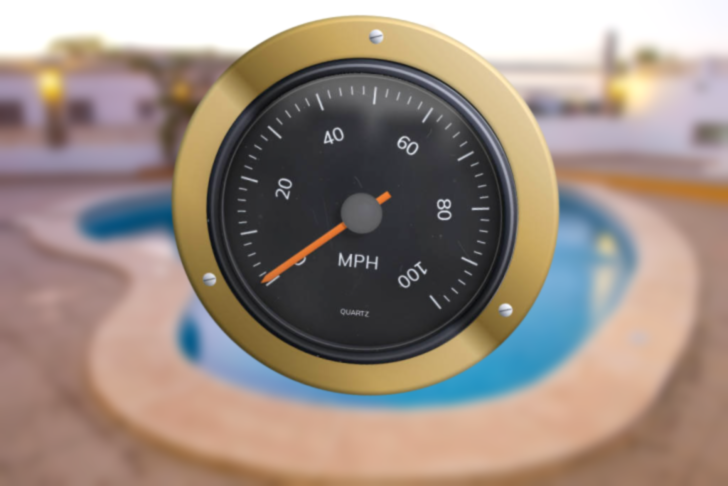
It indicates mph 1
